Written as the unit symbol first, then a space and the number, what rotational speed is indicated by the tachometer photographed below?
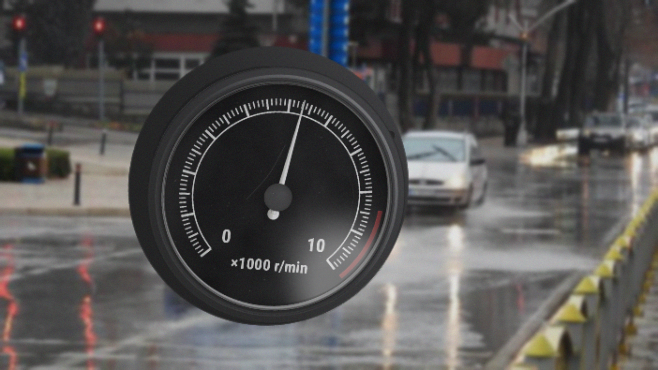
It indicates rpm 5300
